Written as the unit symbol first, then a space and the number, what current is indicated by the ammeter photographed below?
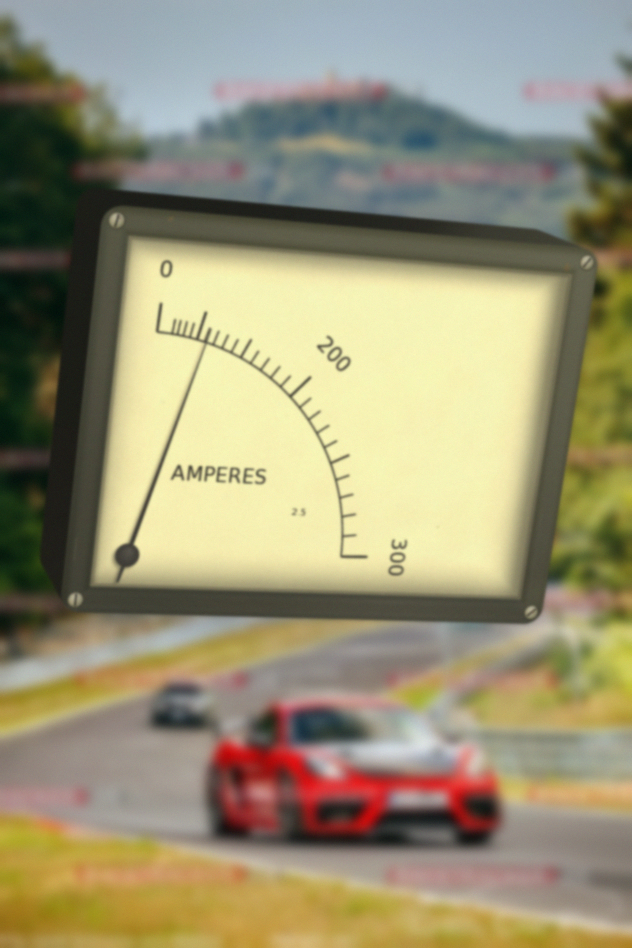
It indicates A 110
